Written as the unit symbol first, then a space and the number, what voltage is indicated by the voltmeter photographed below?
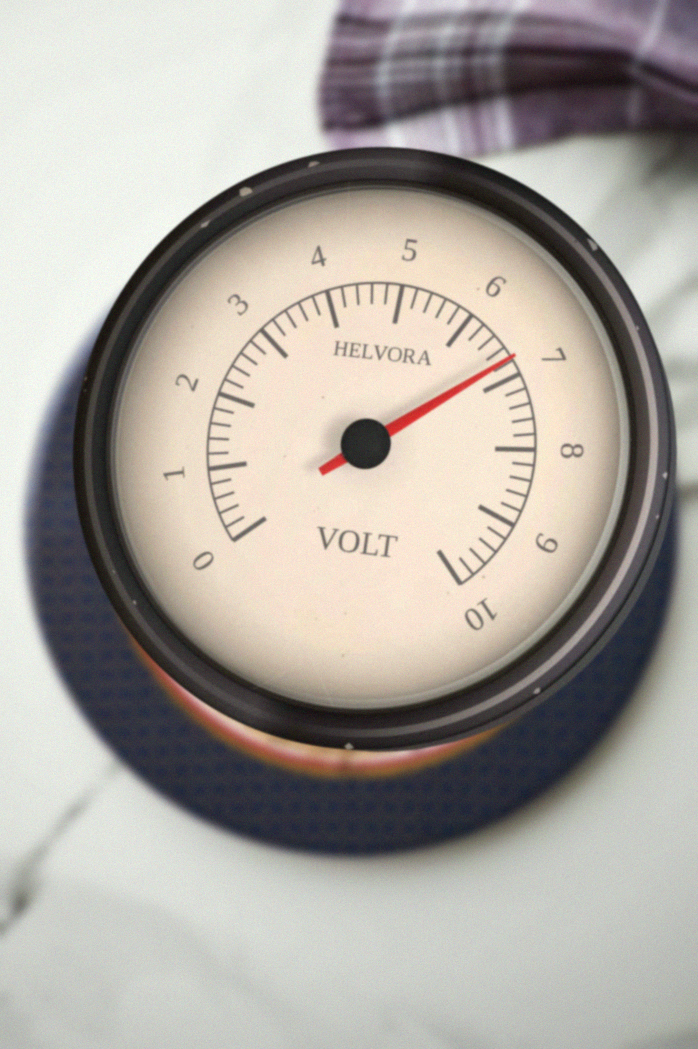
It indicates V 6.8
